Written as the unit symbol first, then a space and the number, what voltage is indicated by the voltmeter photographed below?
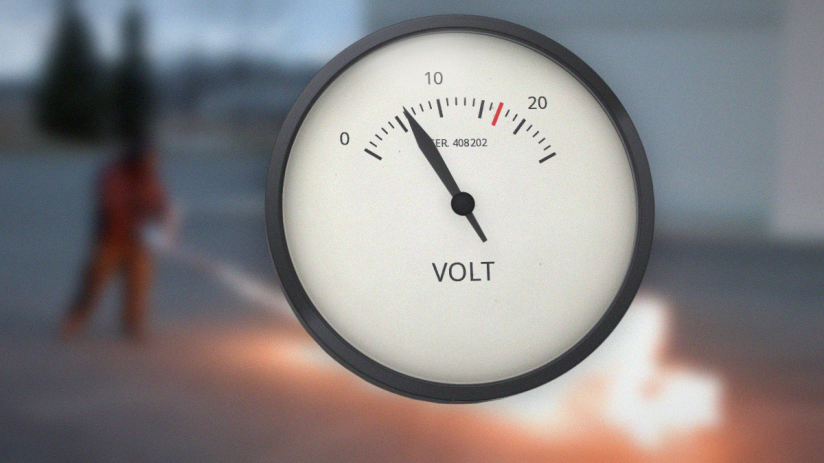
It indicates V 6
